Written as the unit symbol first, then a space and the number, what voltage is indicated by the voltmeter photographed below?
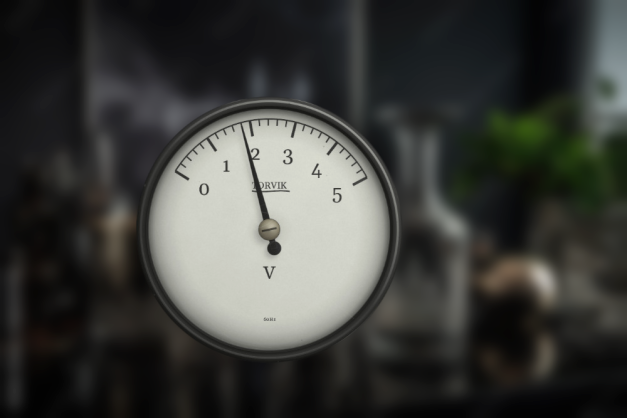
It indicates V 1.8
